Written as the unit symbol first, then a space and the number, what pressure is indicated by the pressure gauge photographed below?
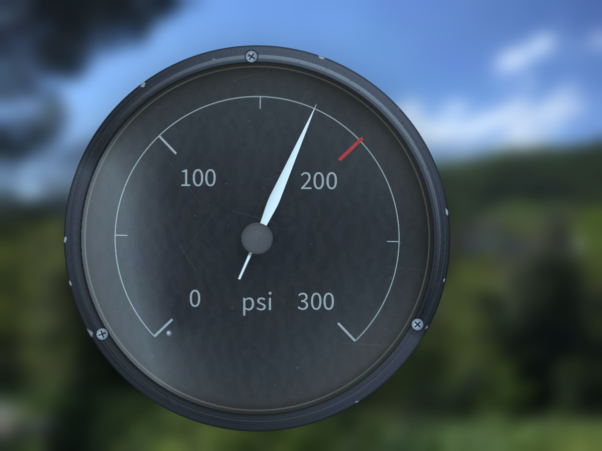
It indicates psi 175
